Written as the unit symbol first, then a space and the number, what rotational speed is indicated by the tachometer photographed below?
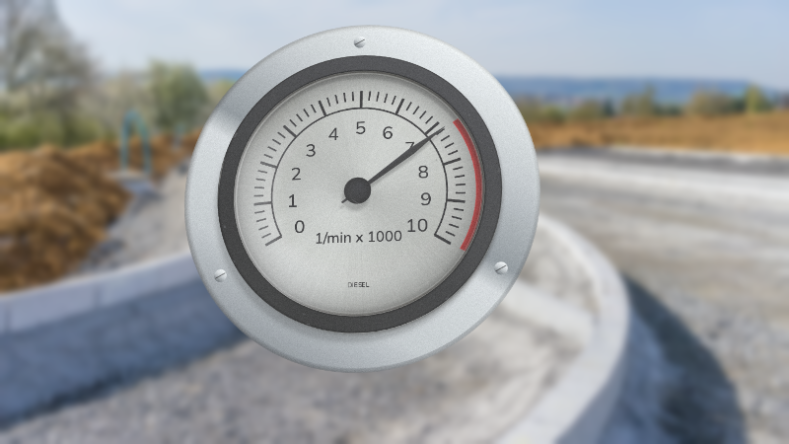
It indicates rpm 7200
